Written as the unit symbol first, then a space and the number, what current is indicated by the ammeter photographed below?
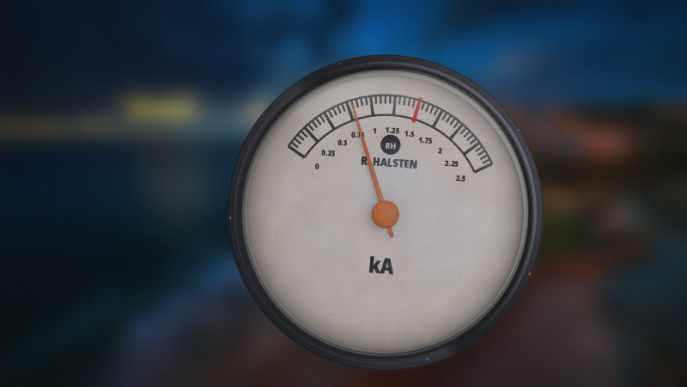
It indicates kA 0.8
